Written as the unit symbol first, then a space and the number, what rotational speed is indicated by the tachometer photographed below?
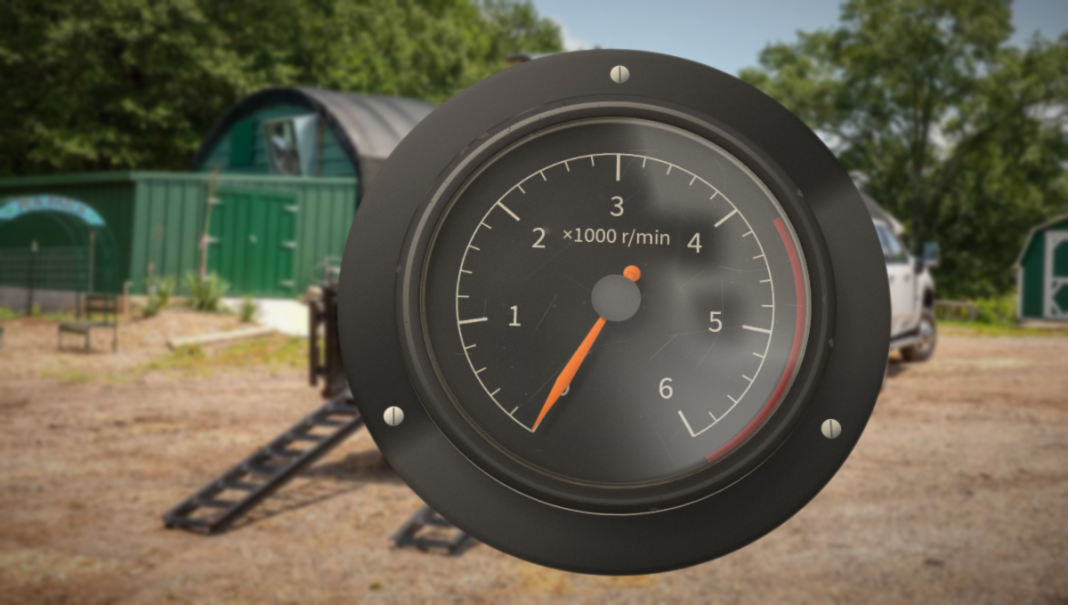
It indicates rpm 0
